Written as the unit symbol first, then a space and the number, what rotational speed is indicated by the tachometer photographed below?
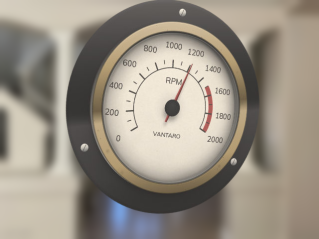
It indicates rpm 1200
